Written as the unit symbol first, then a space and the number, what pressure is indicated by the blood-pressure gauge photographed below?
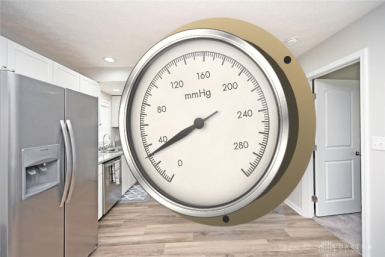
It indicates mmHg 30
